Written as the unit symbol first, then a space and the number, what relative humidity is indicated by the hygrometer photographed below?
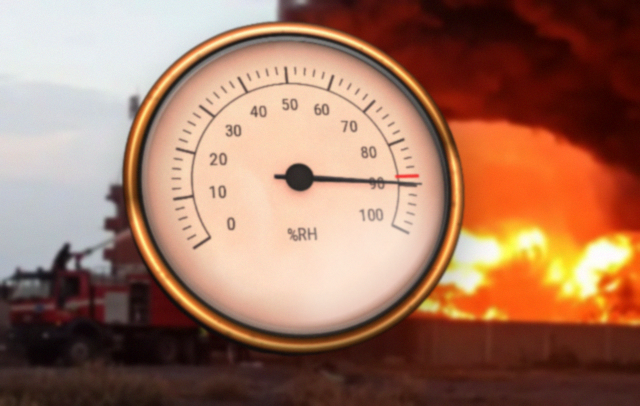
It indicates % 90
